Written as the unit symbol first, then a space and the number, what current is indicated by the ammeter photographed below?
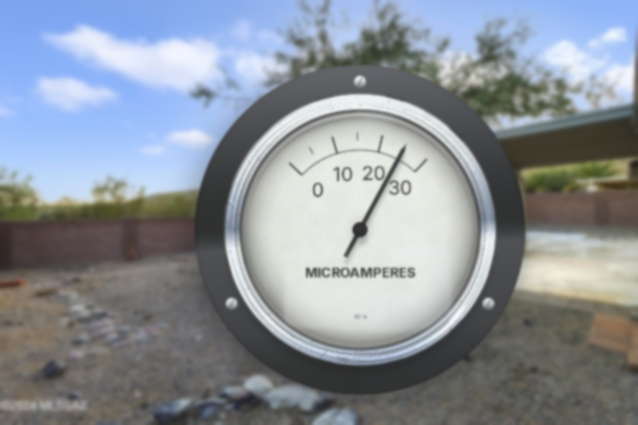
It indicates µA 25
